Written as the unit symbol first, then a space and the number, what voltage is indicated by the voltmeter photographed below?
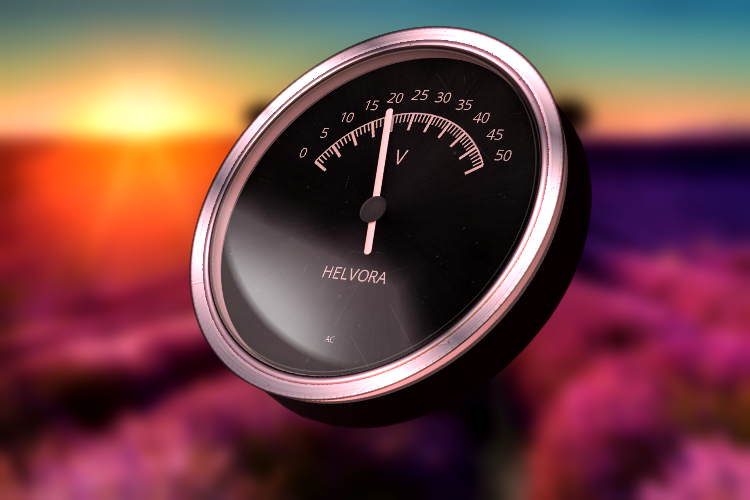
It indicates V 20
